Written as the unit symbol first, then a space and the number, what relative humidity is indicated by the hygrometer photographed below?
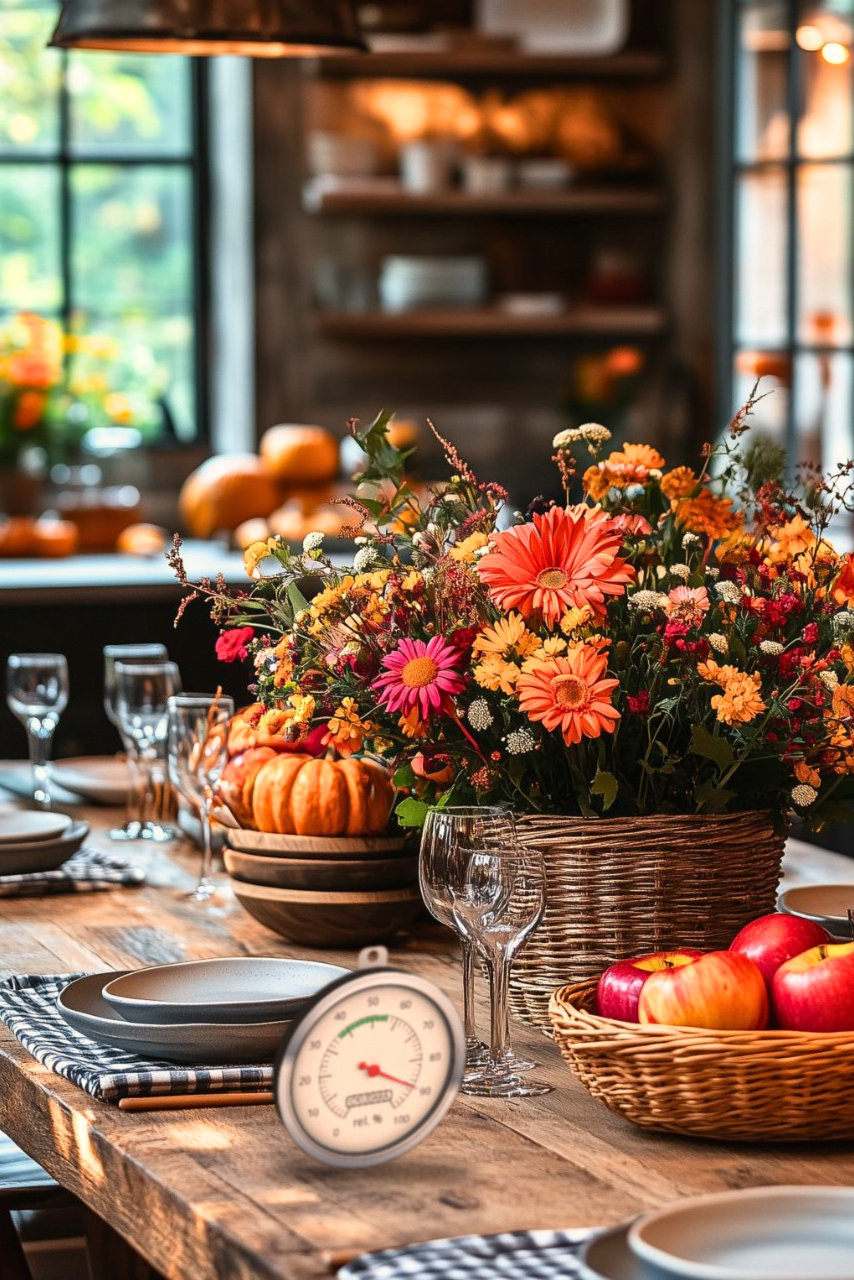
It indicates % 90
